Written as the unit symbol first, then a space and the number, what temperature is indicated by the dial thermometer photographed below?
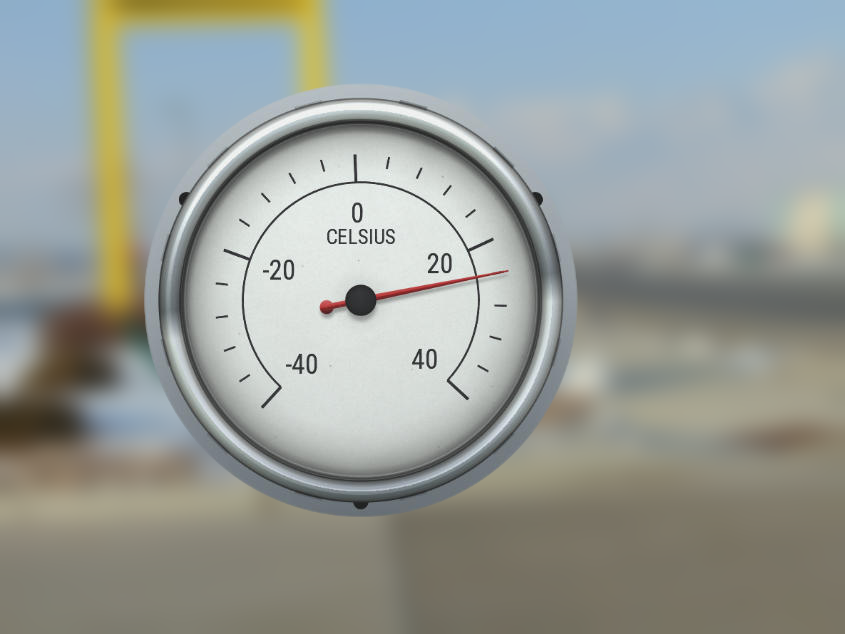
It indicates °C 24
